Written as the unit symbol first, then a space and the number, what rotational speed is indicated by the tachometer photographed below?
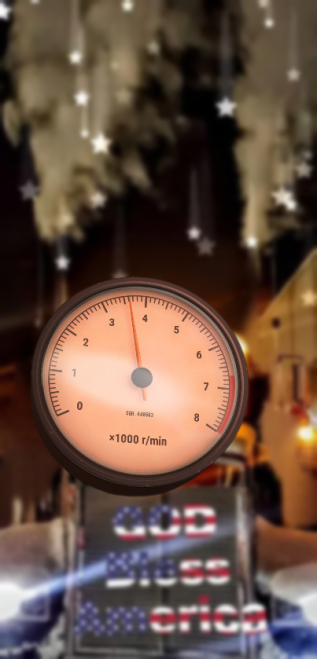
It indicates rpm 3600
